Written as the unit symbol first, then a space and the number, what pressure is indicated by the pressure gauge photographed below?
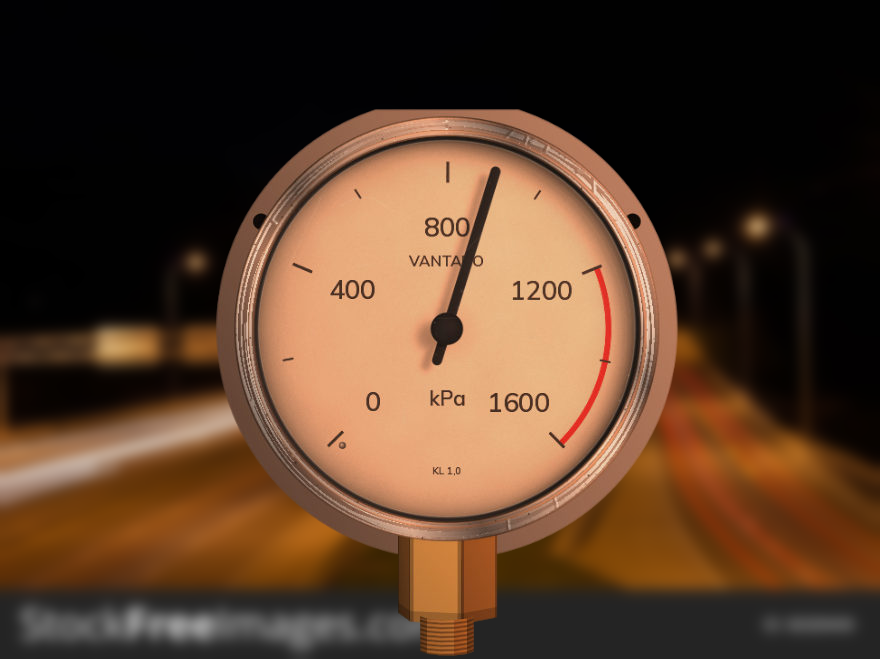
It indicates kPa 900
